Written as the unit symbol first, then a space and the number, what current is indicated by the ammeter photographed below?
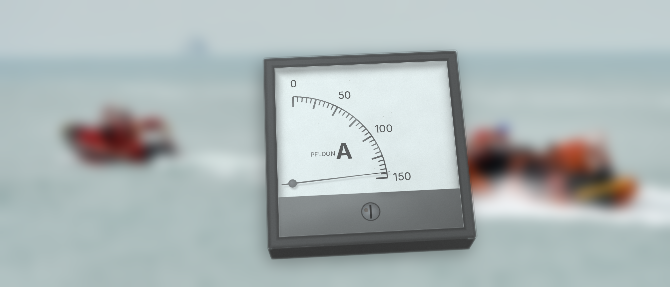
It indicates A 145
